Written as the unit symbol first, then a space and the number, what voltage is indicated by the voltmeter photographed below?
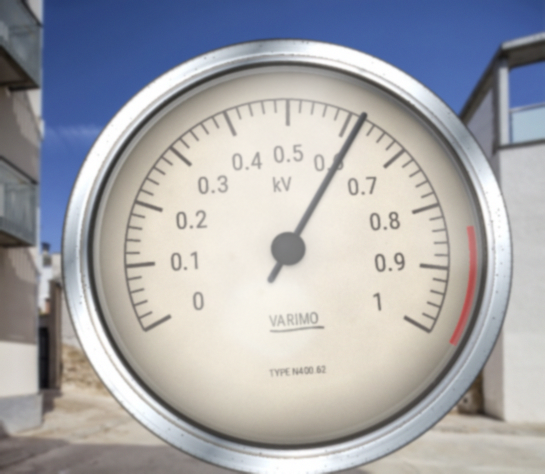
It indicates kV 0.62
